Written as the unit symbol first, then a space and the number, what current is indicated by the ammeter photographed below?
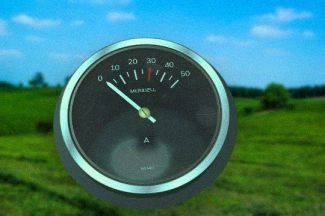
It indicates A 0
